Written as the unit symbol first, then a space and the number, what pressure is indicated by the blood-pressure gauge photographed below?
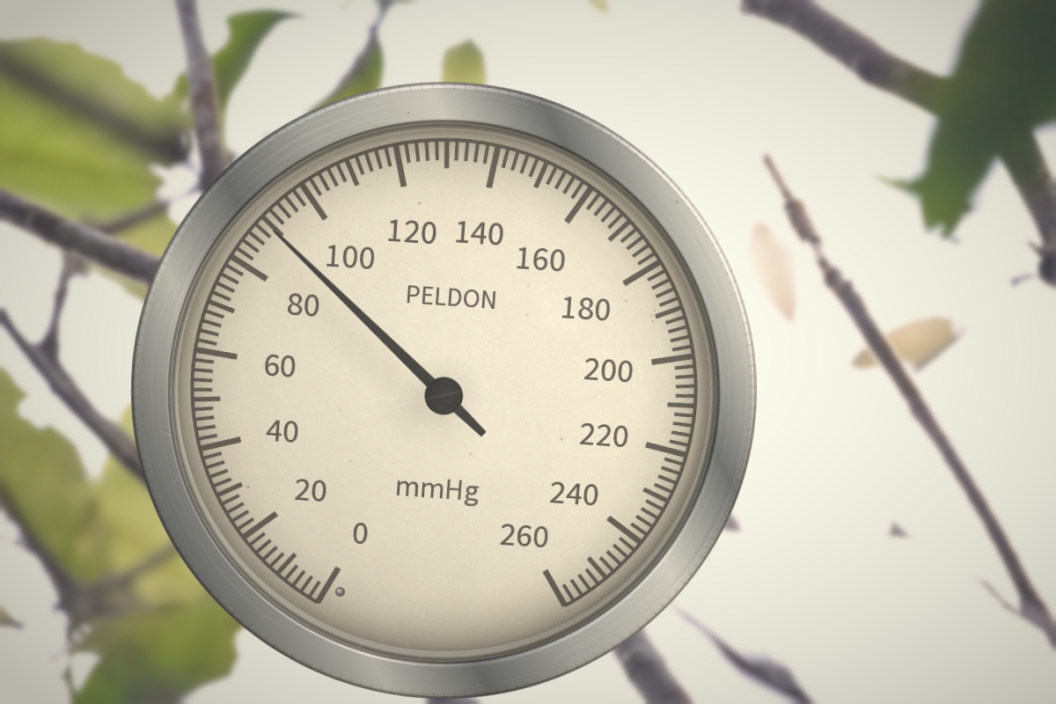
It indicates mmHg 90
